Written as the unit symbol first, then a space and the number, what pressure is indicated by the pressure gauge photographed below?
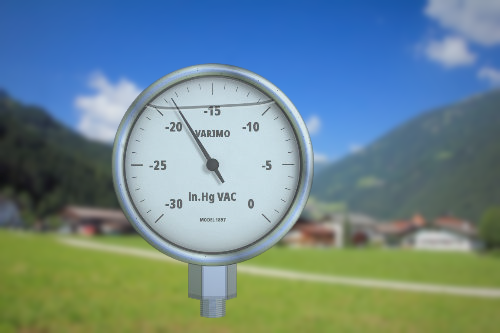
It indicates inHg -18.5
